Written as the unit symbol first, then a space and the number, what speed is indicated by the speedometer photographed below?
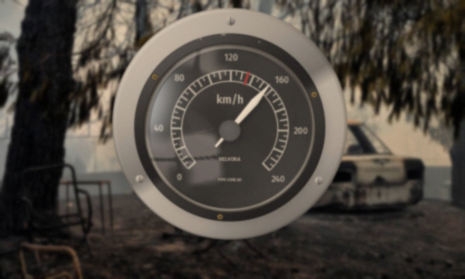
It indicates km/h 155
